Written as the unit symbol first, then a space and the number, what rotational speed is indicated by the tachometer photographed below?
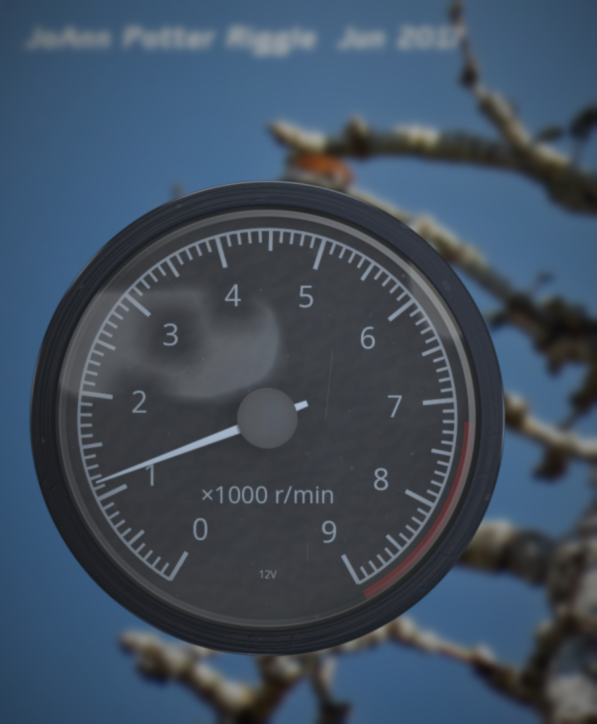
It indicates rpm 1150
